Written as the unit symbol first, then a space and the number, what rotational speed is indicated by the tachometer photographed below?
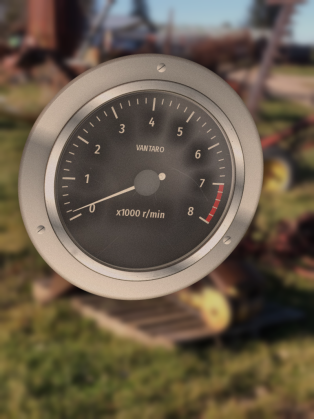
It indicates rpm 200
